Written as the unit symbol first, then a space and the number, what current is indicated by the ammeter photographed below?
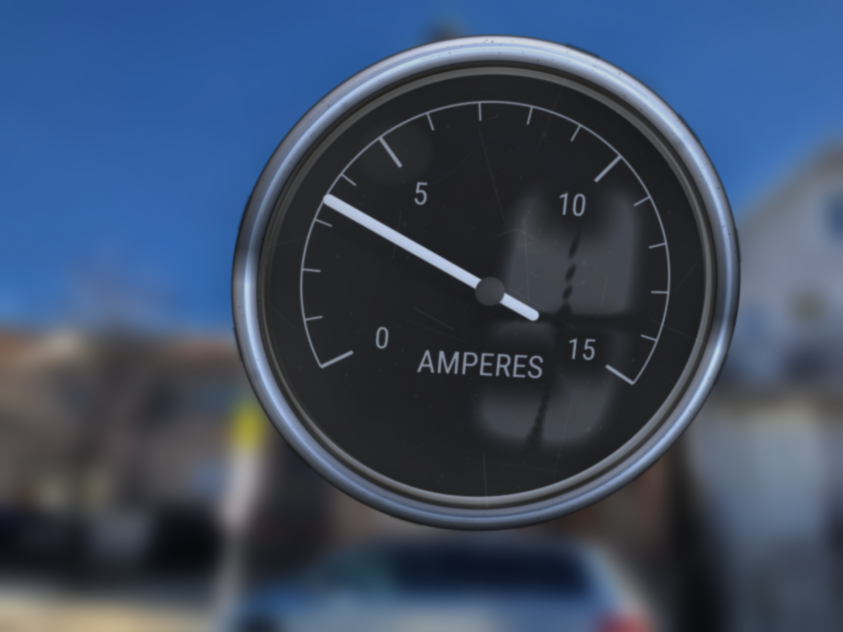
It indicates A 3.5
